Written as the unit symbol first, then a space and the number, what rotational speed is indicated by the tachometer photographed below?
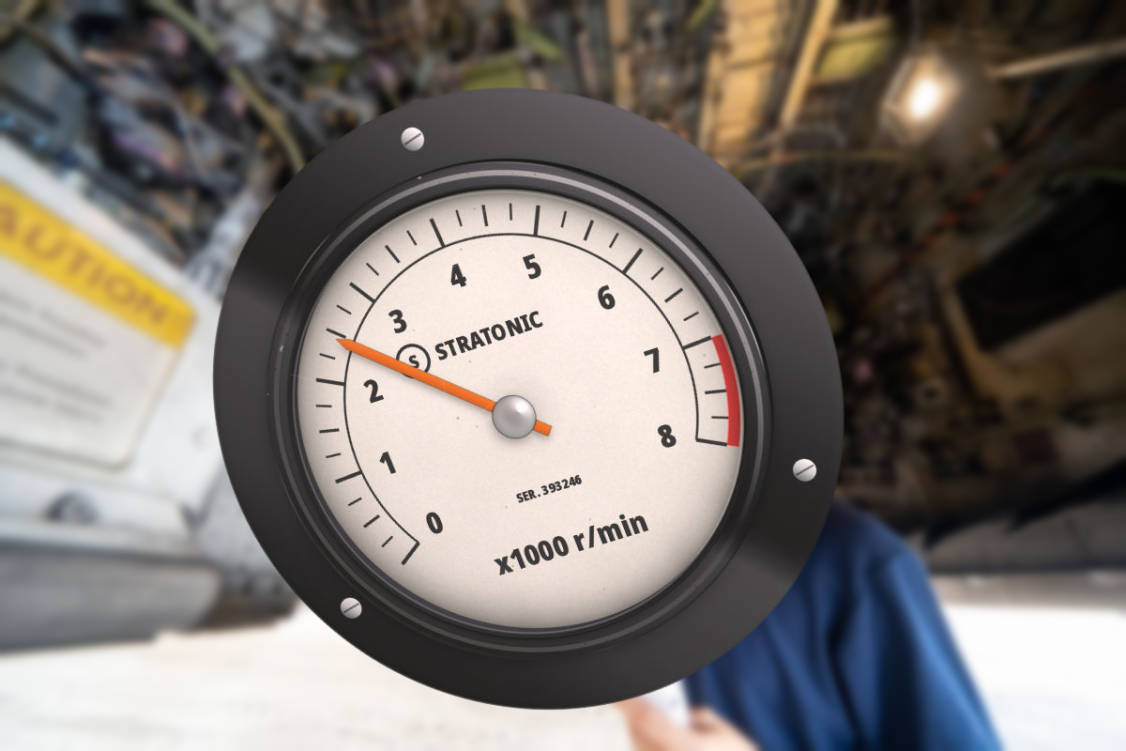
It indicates rpm 2500
